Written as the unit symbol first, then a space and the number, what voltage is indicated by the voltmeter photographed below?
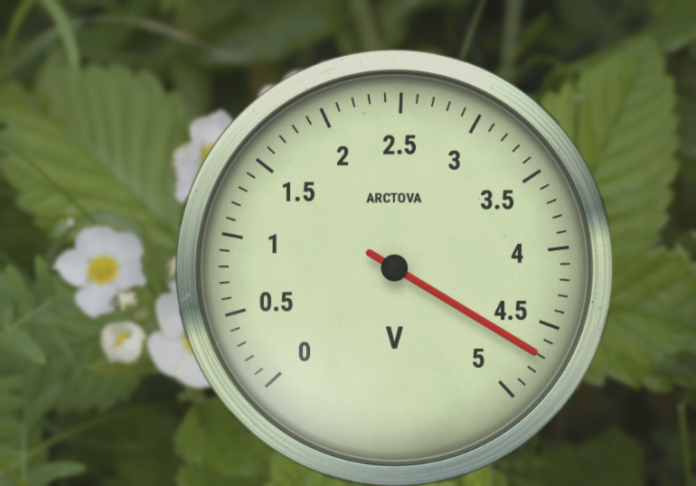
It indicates V 4.7
